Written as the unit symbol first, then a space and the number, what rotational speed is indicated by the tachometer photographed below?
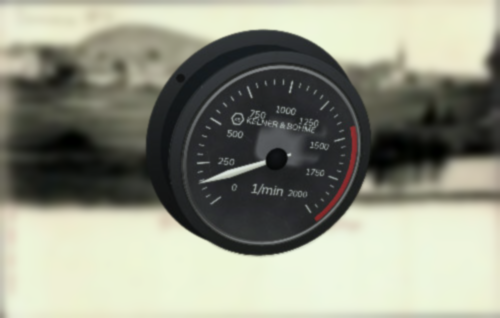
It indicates rpm 150
